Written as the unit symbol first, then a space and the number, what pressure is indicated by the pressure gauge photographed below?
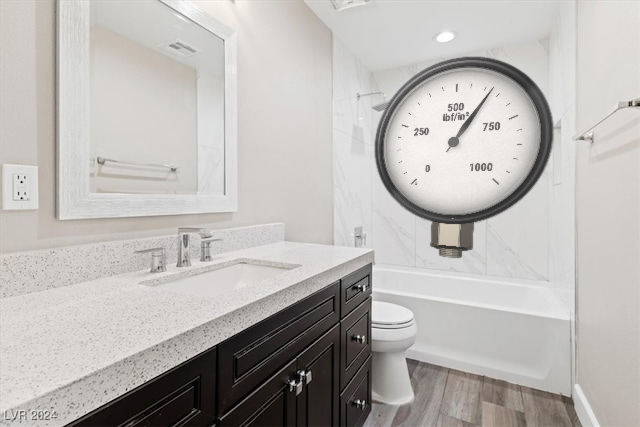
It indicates psi 625
